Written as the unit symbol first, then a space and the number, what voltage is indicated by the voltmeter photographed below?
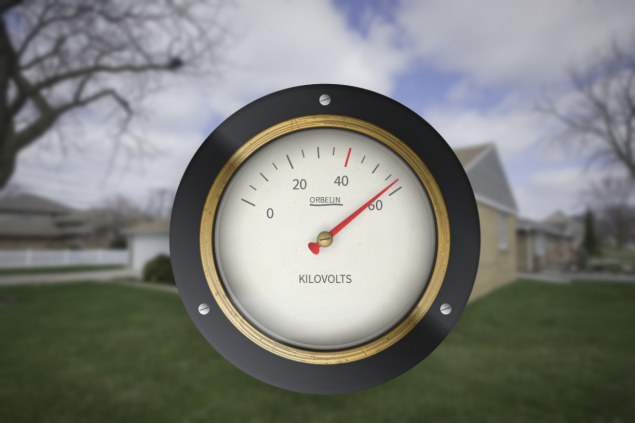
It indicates kV 57.5
